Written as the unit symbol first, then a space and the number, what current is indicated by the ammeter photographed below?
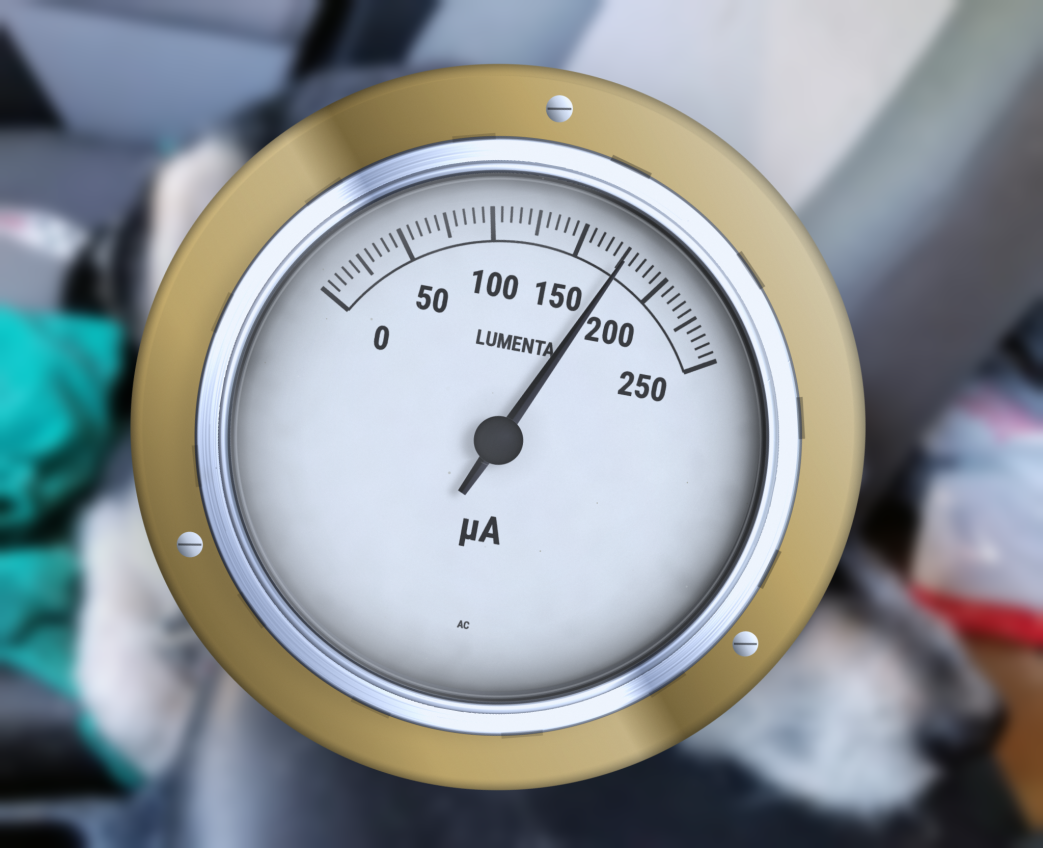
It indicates µA 175
